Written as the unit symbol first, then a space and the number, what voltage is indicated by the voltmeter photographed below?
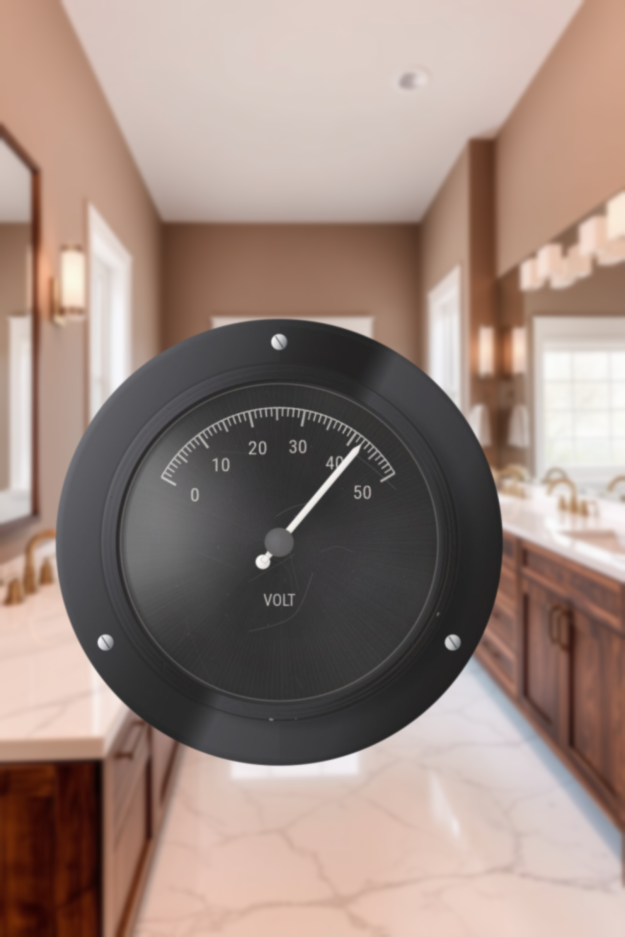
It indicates V 42
